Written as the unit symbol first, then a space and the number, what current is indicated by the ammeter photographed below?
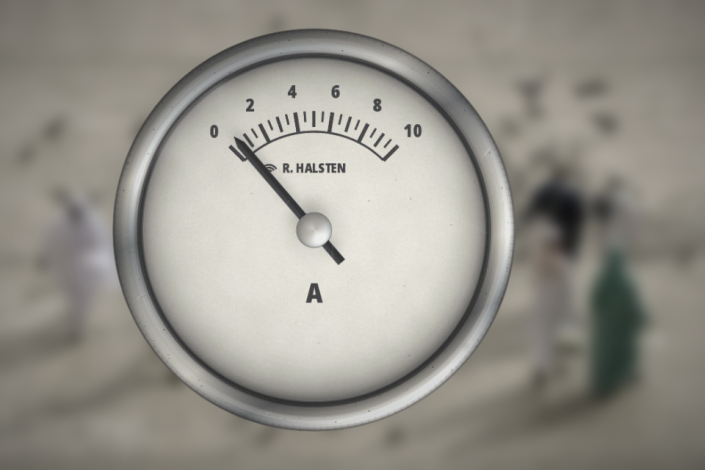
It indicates A 0.5
